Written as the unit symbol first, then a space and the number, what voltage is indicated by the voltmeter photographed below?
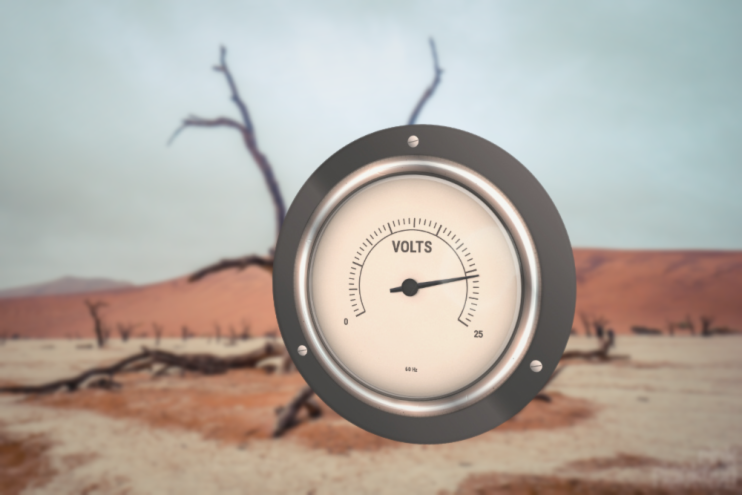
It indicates V 20.5
